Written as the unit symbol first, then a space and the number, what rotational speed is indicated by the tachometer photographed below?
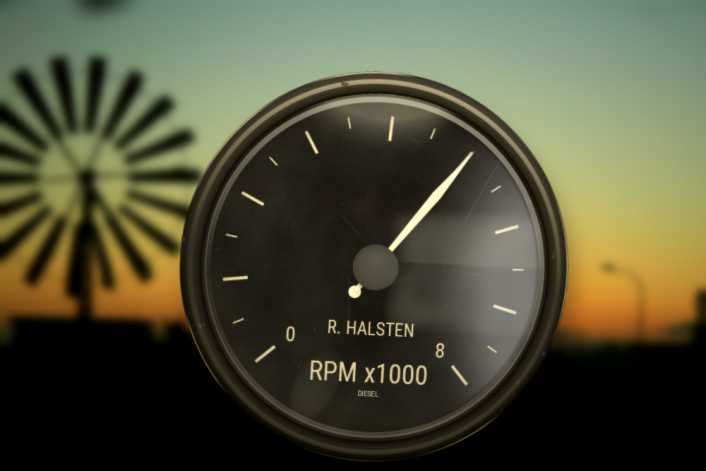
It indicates rpm 5000
